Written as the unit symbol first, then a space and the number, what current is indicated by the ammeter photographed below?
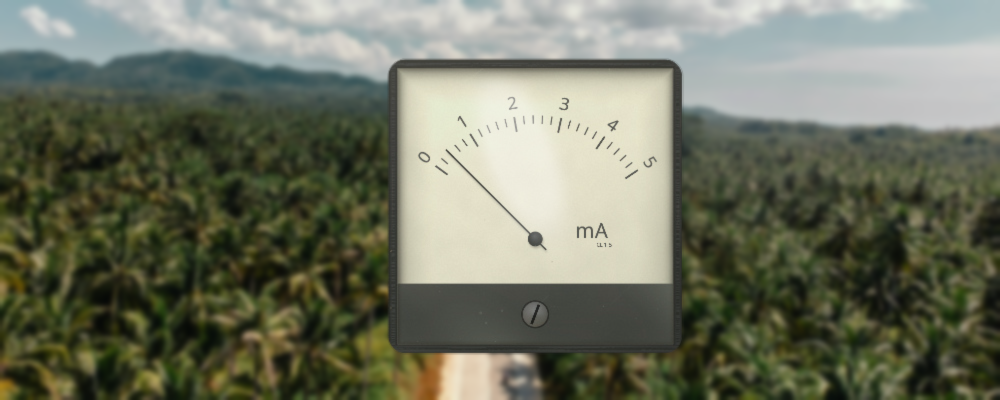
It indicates mA 0.4
